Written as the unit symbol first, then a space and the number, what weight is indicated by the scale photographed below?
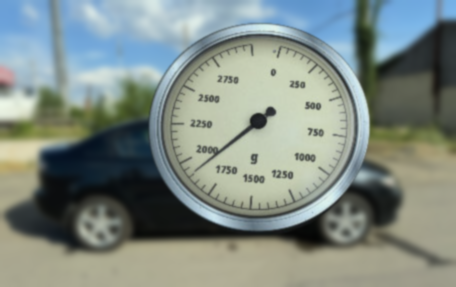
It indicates g 1900
